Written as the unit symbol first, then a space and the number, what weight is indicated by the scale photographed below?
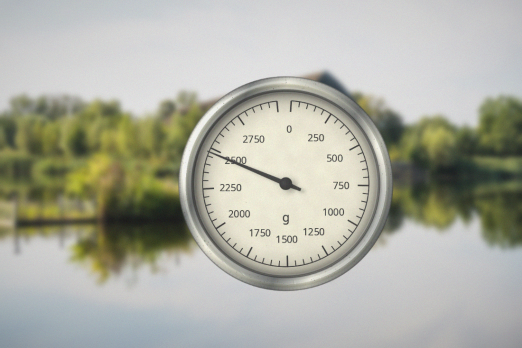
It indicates g 2475
